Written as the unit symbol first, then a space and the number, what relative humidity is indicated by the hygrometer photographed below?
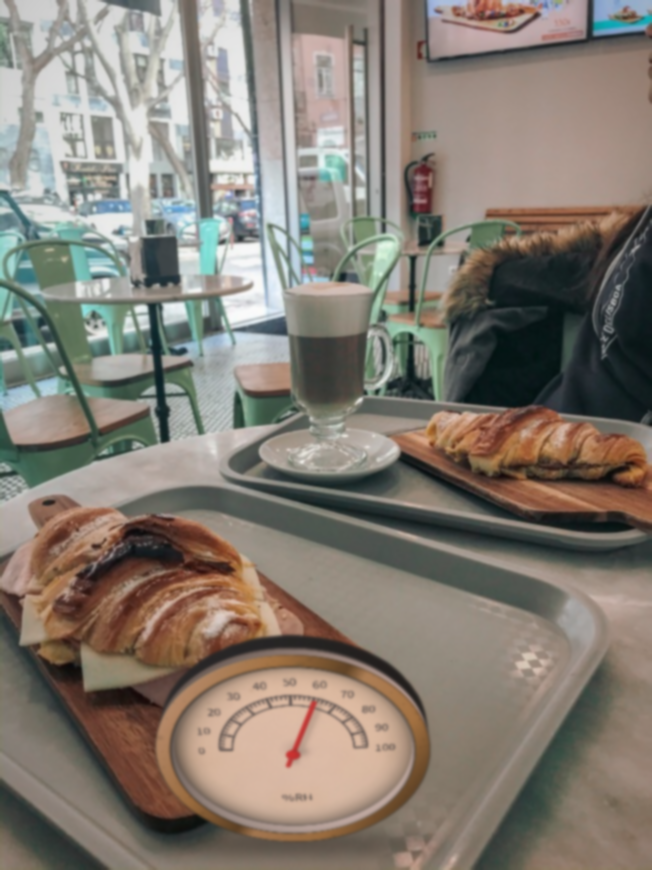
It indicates % 60
